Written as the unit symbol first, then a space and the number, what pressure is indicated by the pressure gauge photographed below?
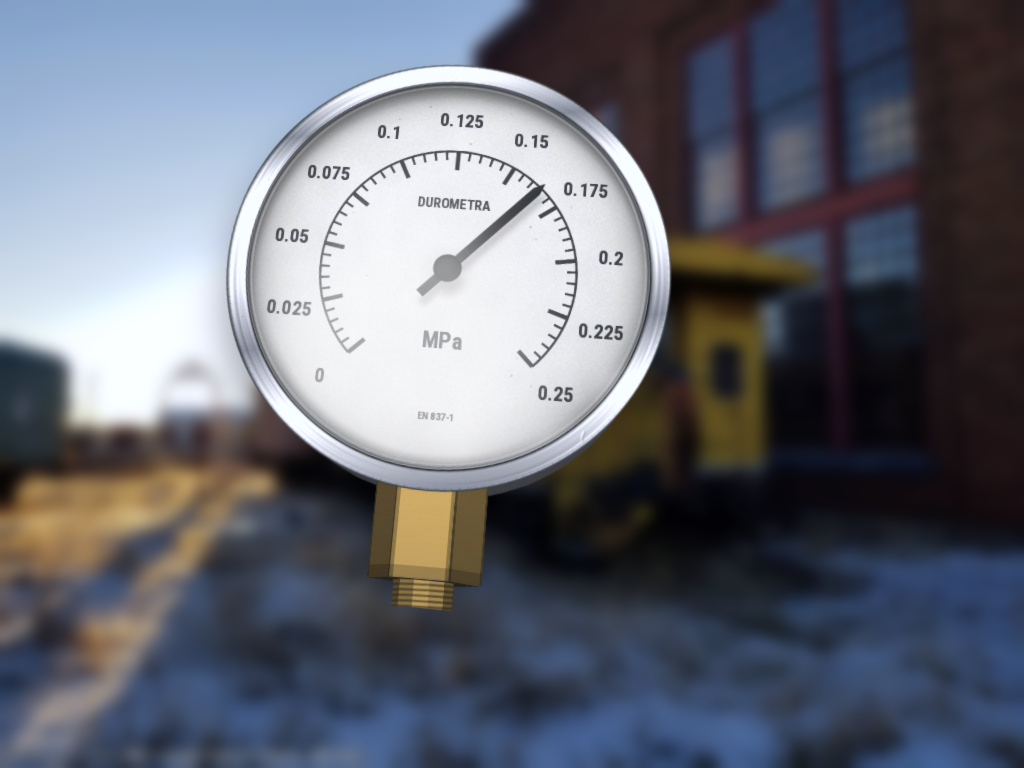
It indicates MPa 0.165
